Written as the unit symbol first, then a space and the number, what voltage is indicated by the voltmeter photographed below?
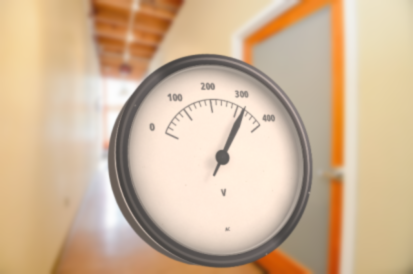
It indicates V 320
